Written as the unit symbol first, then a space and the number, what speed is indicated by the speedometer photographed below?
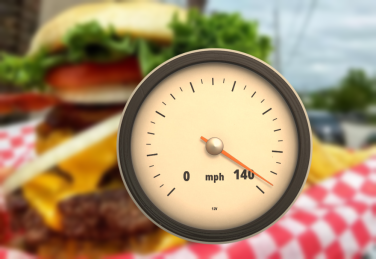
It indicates mph 135
